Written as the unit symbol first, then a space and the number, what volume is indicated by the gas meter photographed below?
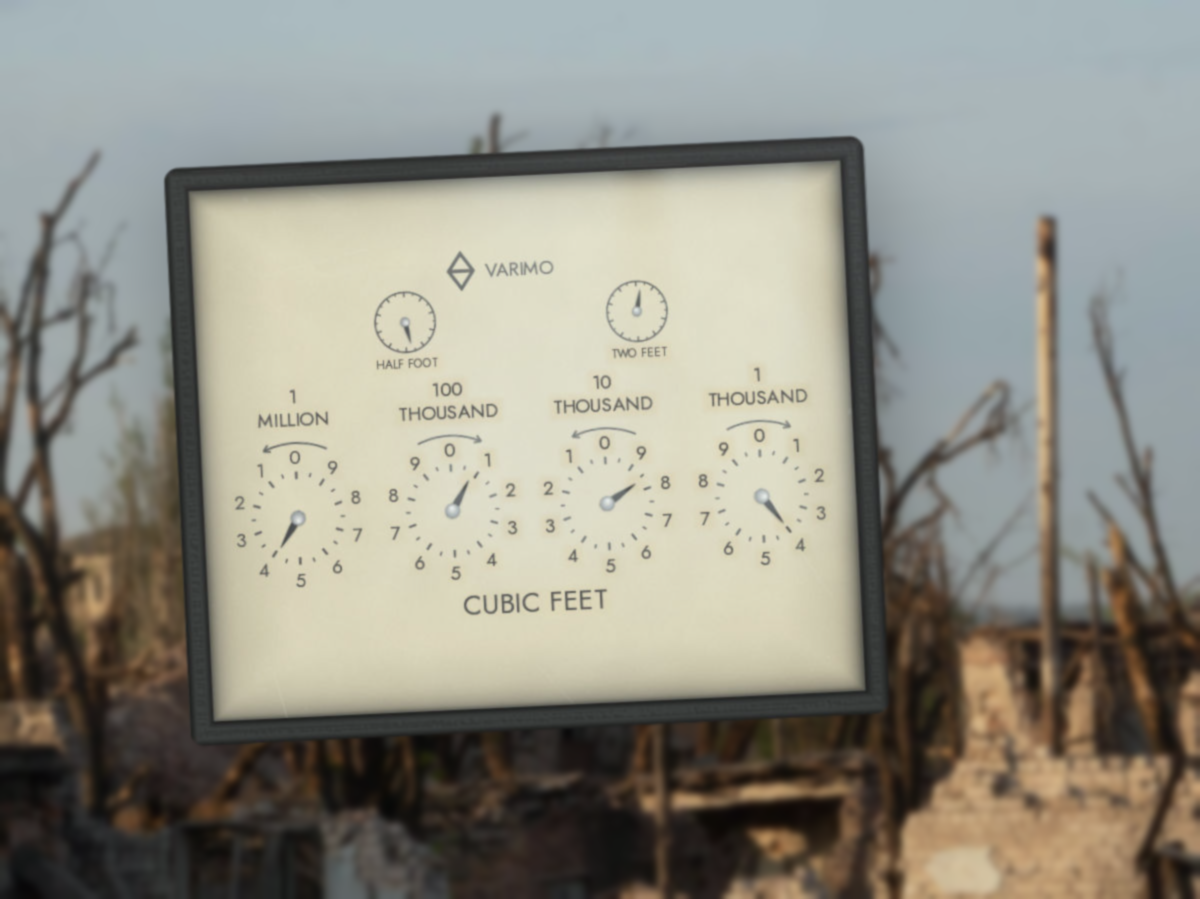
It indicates ft³ 408400
